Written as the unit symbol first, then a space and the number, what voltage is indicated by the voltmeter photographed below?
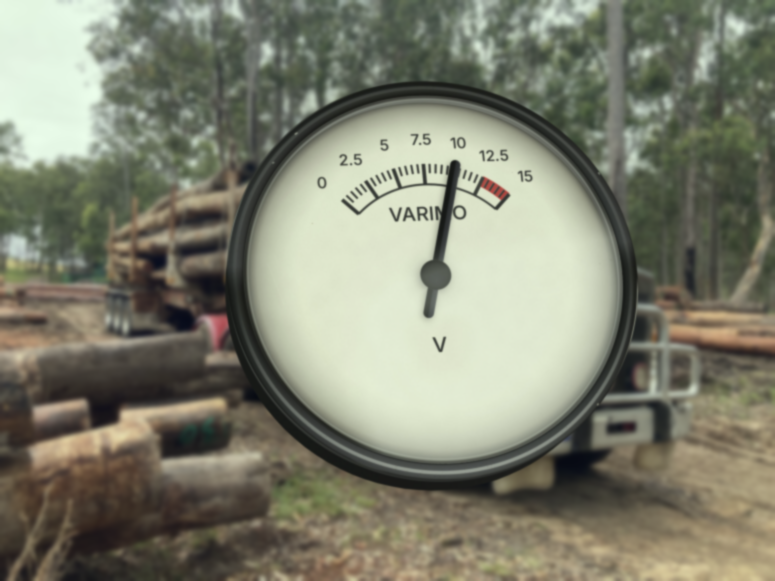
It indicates V 10
